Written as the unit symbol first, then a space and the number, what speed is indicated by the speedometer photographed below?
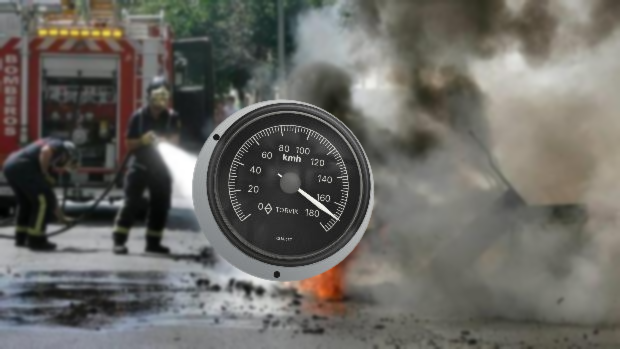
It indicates km/h 170
